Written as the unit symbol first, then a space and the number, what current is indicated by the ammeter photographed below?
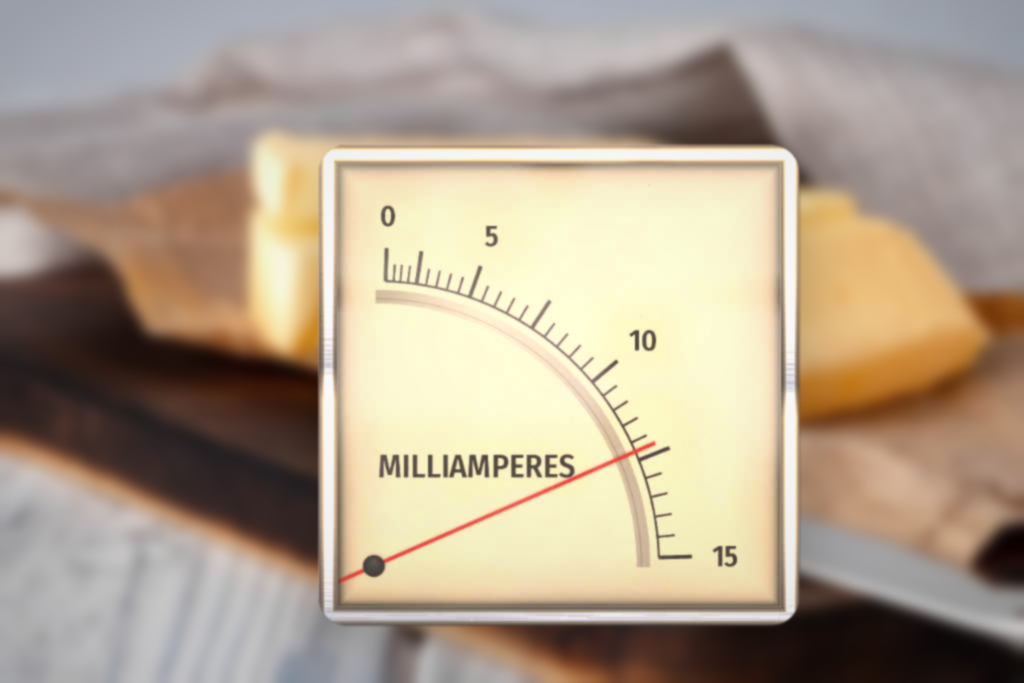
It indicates mA 12.25
